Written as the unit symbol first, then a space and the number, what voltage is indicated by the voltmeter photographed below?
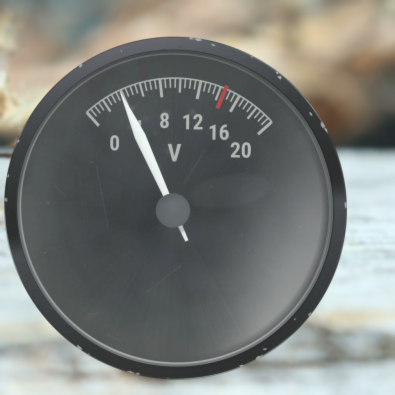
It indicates V 4
